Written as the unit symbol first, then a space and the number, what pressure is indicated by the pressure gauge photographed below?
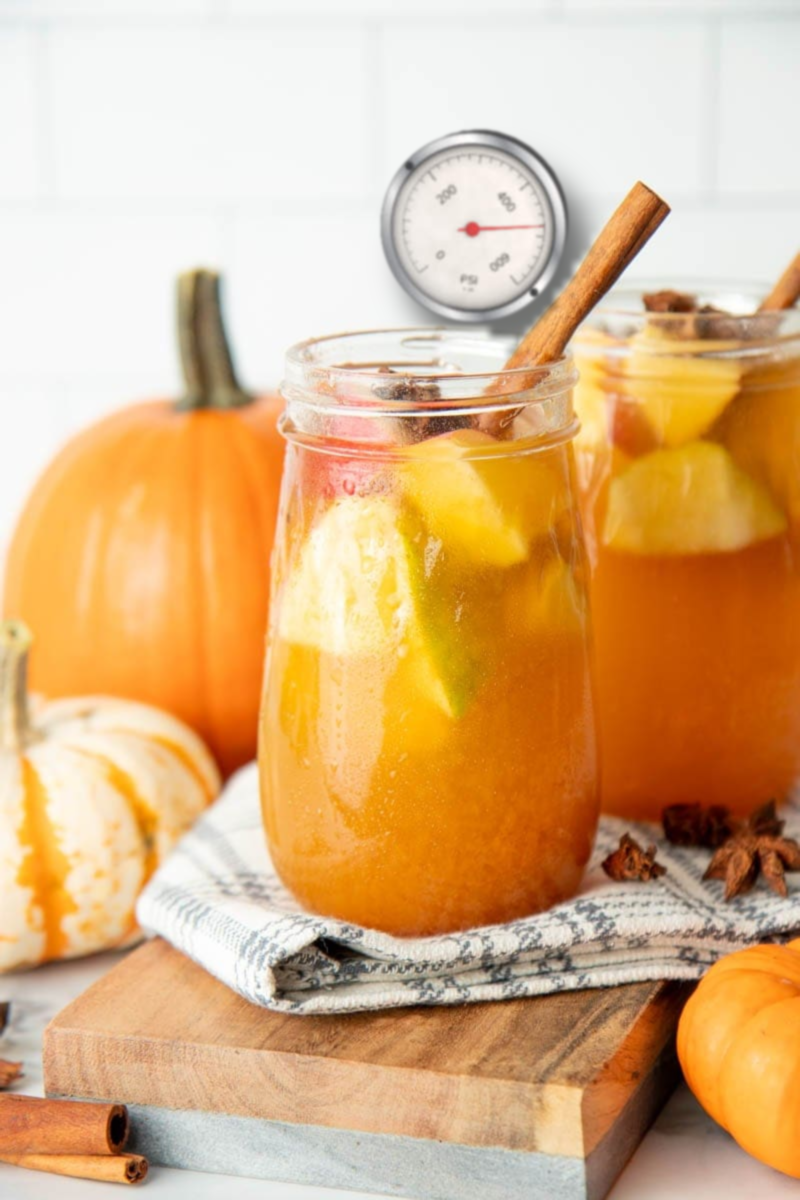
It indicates psi 480
